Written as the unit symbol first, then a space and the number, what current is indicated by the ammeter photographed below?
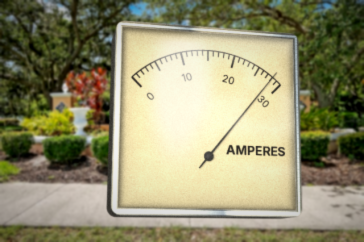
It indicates A 28
